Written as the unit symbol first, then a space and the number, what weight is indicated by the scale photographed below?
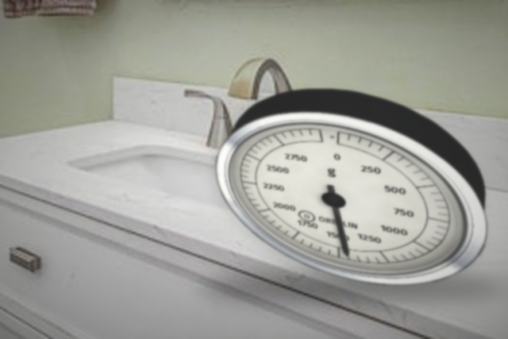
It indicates g 1450
